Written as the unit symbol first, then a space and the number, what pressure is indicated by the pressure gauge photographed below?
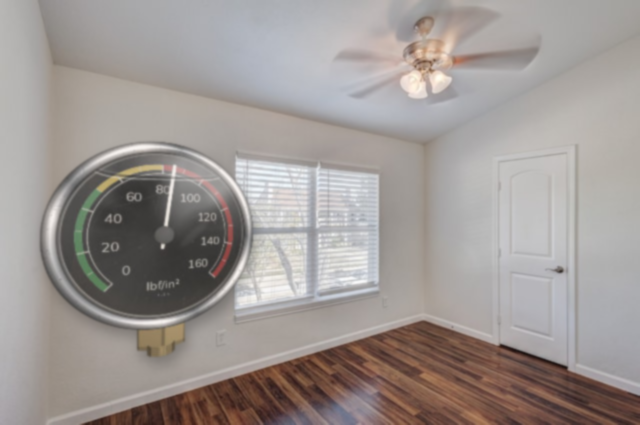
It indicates psi 85
